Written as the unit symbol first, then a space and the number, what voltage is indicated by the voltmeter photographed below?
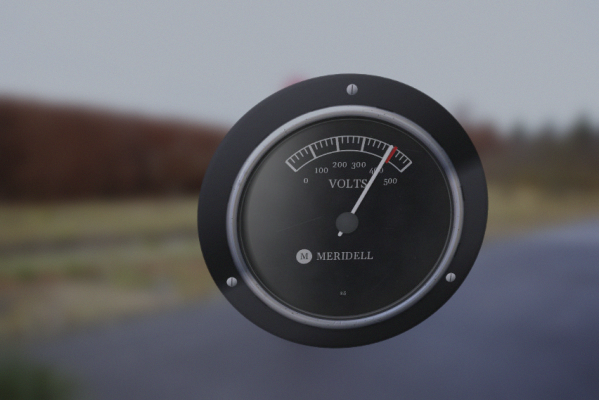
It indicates V 400
